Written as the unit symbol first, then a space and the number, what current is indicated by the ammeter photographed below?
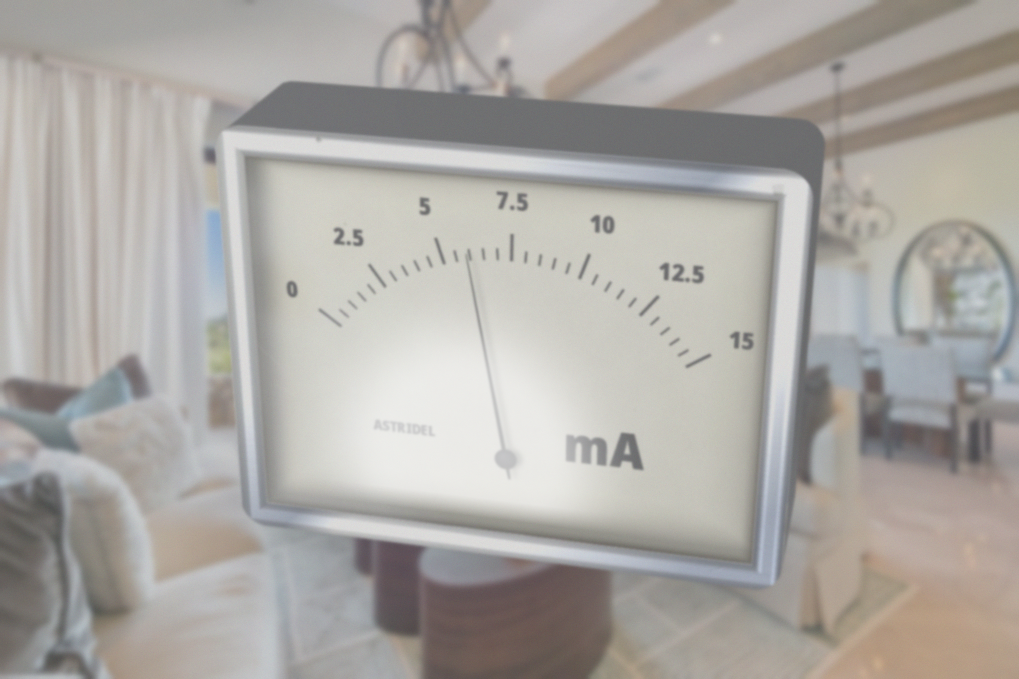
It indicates mA 6
